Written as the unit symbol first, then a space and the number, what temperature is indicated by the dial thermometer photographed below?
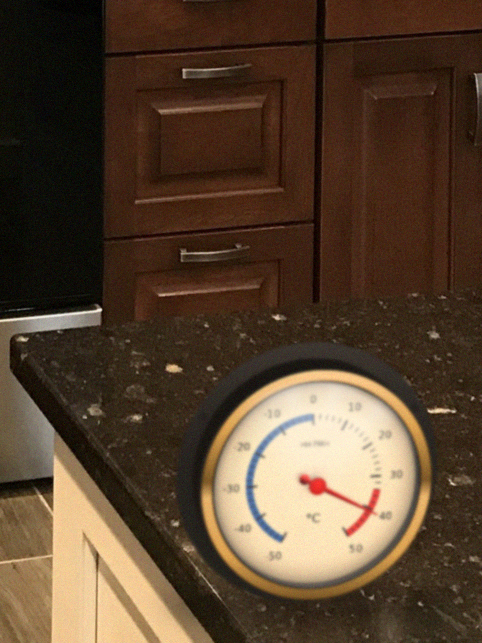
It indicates °C 40
